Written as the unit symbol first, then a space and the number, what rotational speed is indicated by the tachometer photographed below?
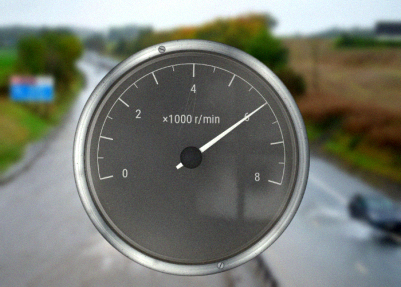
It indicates rpm 6000
